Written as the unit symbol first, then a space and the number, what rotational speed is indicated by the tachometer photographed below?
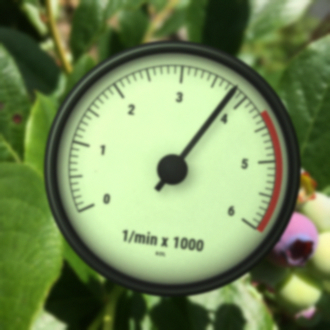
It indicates rpm 3800
